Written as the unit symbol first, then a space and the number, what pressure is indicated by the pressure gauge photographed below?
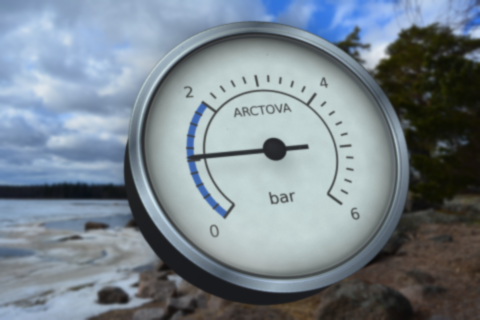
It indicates bar 1
